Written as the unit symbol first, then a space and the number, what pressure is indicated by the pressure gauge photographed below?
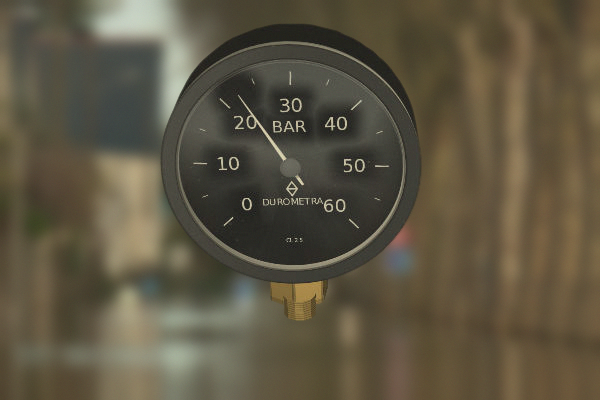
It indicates bar 22.5
